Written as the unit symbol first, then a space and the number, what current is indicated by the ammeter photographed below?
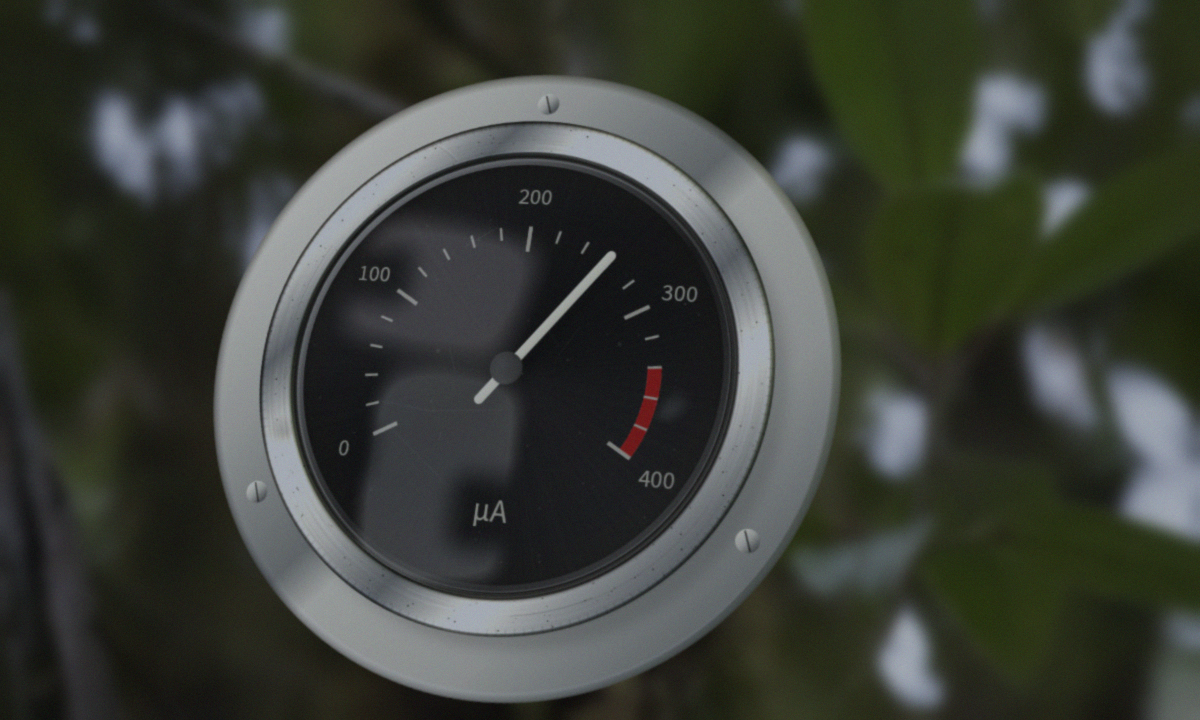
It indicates µA 260
